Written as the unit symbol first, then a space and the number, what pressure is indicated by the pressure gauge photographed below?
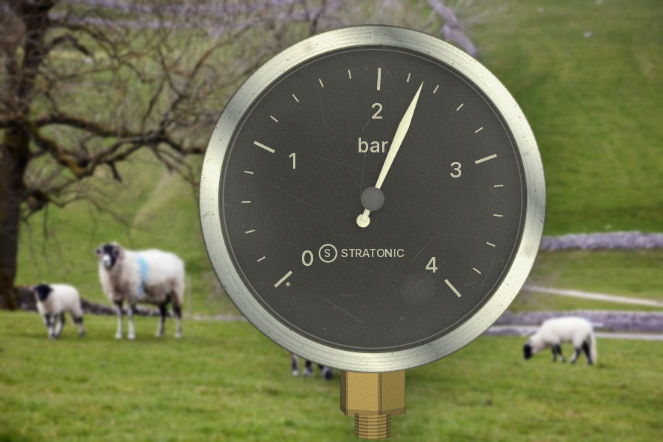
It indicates bar 2.3
